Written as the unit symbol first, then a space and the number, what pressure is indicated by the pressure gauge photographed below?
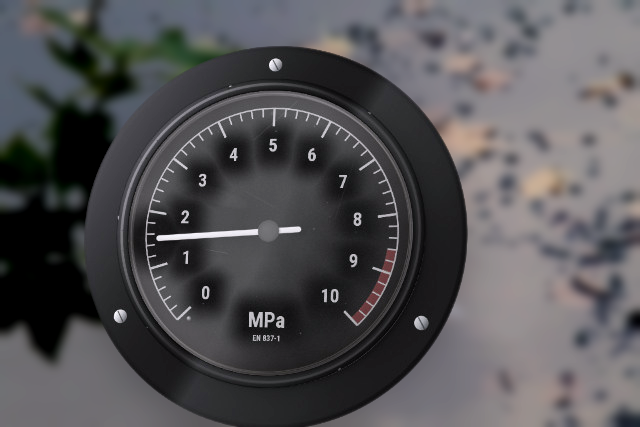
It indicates MPa 1.5
